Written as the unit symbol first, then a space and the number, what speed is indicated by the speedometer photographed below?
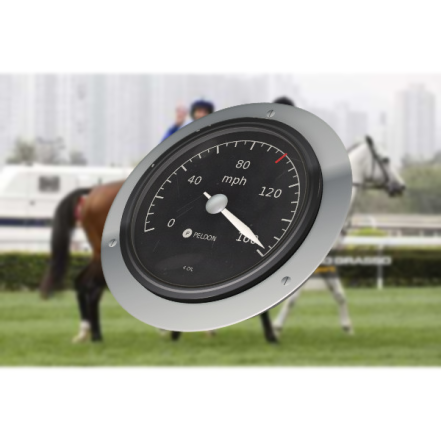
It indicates mph 157.5
